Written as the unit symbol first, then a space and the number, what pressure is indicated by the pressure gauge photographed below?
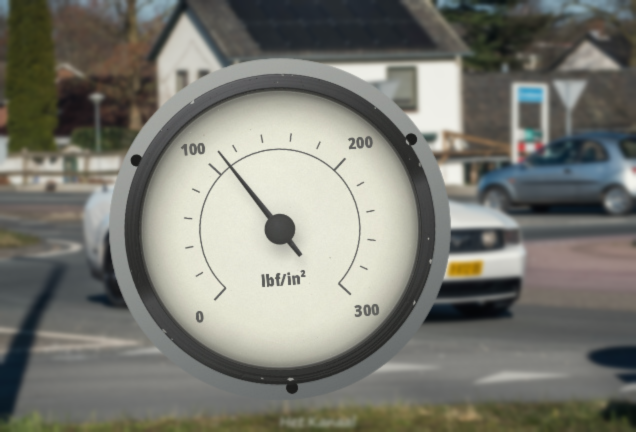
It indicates psi 110
